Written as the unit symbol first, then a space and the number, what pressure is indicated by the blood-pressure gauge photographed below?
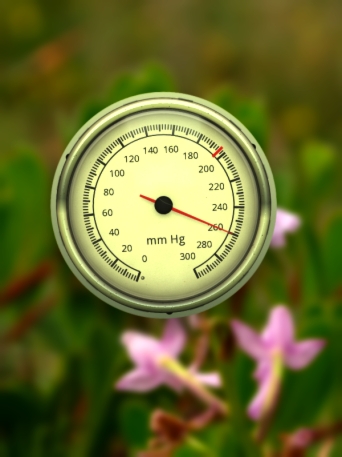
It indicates mmHg 260
